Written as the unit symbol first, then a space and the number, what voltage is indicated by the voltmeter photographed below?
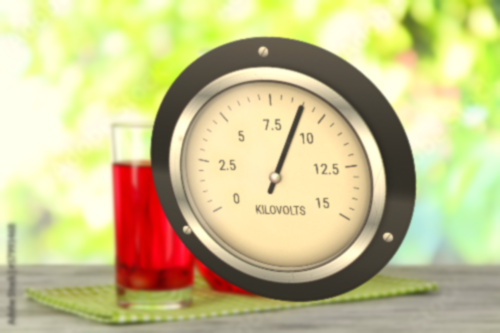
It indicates kV 9
